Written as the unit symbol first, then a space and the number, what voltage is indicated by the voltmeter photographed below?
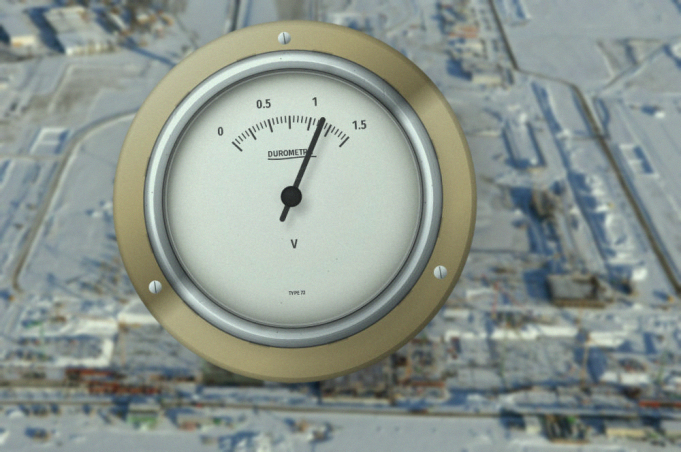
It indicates V 1.15
